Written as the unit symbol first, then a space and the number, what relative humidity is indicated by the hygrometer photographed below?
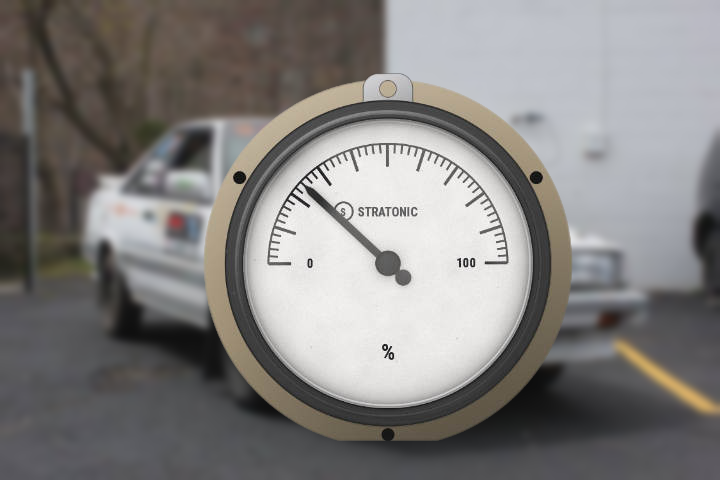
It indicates % 24
